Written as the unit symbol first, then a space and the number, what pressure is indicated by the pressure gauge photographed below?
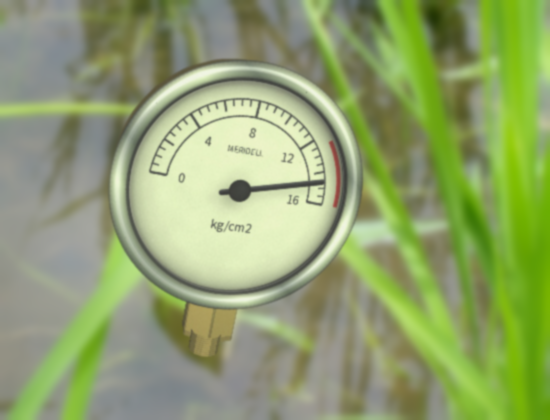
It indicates kg/cm² 14.5
